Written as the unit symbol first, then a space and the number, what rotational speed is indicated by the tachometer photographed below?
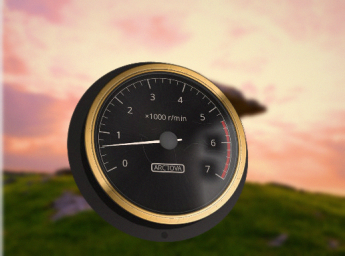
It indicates rpm 600
